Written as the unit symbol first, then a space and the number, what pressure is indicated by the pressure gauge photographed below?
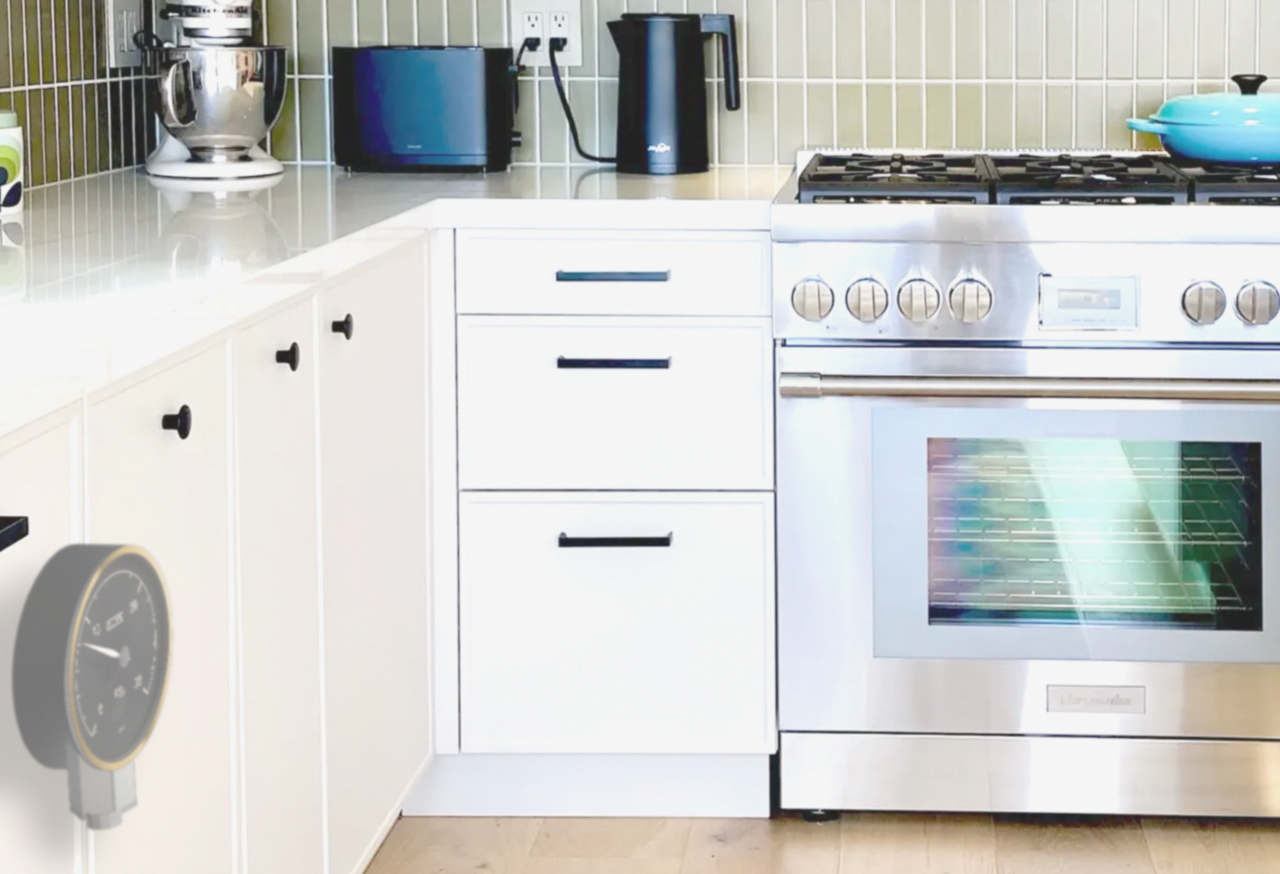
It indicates psi 8
